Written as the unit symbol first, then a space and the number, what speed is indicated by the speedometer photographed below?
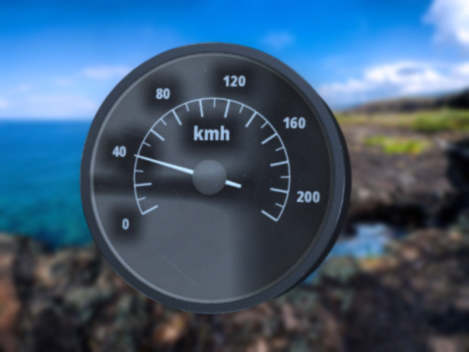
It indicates km/h 40
